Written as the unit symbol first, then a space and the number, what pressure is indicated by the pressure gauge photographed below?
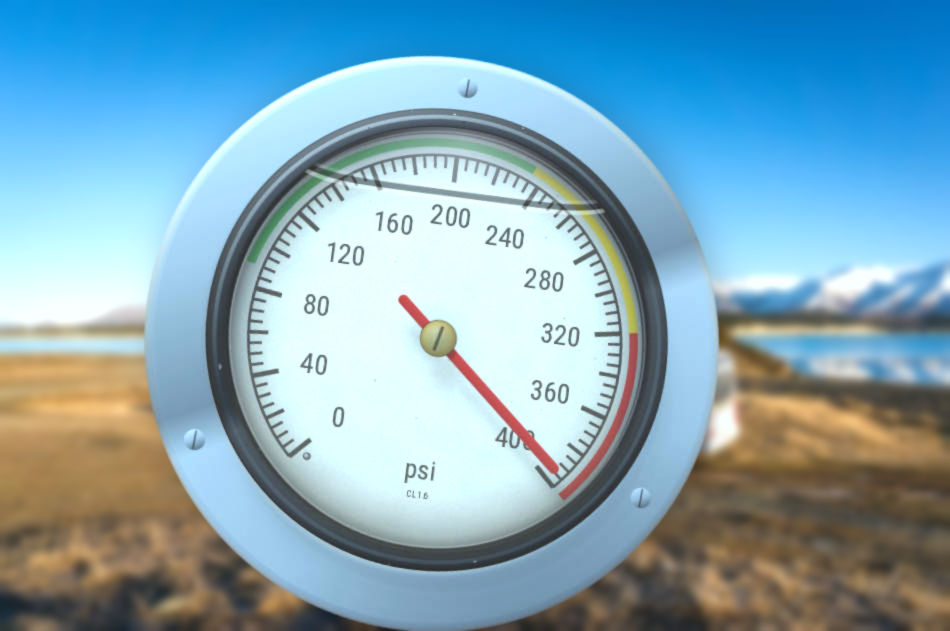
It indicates psi 395
